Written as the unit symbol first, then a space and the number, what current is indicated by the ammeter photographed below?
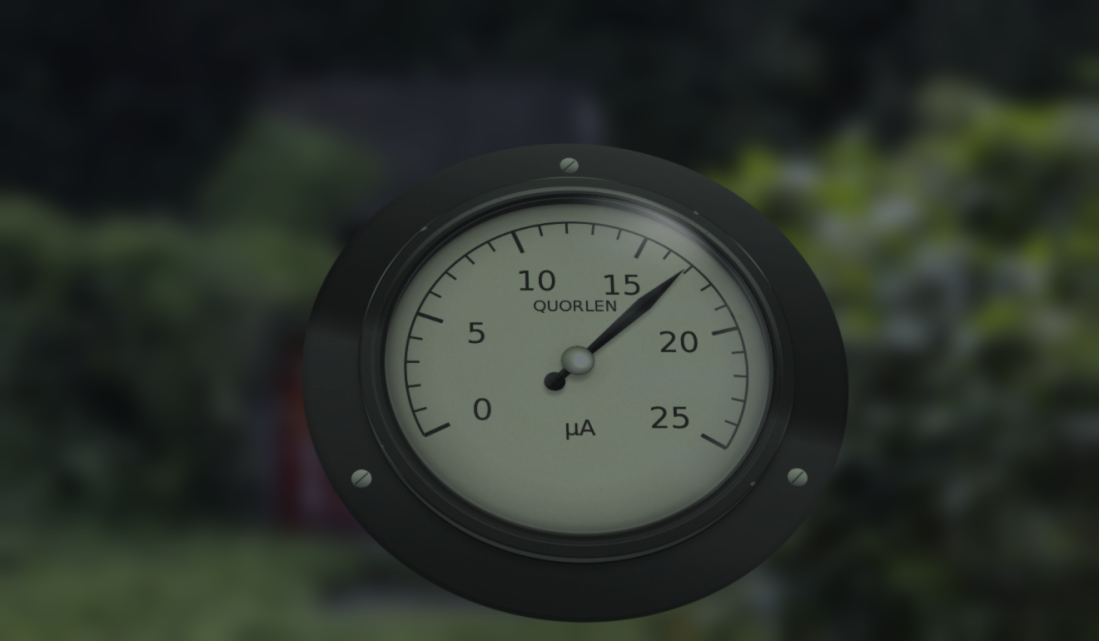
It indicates µA 17
